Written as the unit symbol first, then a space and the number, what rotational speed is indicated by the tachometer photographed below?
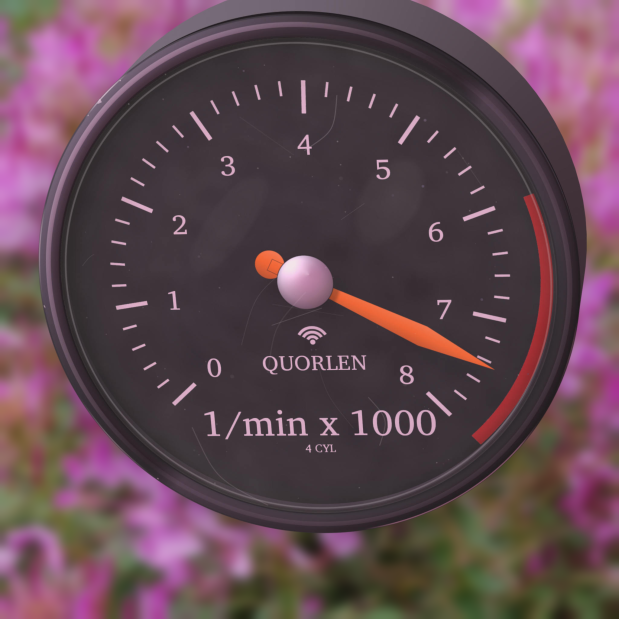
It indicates rpm 7400
